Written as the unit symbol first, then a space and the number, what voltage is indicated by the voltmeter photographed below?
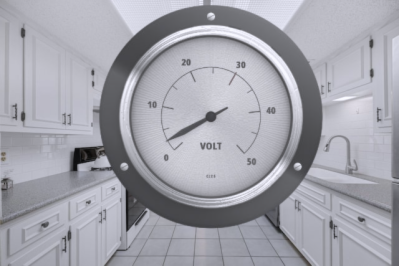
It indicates V 2.5
